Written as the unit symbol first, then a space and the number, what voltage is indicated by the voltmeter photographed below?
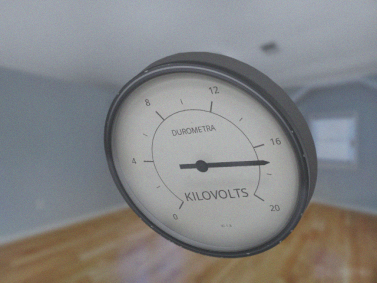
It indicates kV 17
